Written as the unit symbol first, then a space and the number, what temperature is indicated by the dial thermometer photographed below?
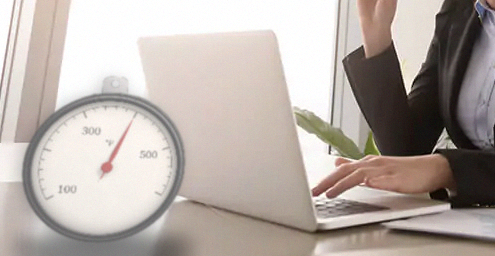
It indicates °F 400
